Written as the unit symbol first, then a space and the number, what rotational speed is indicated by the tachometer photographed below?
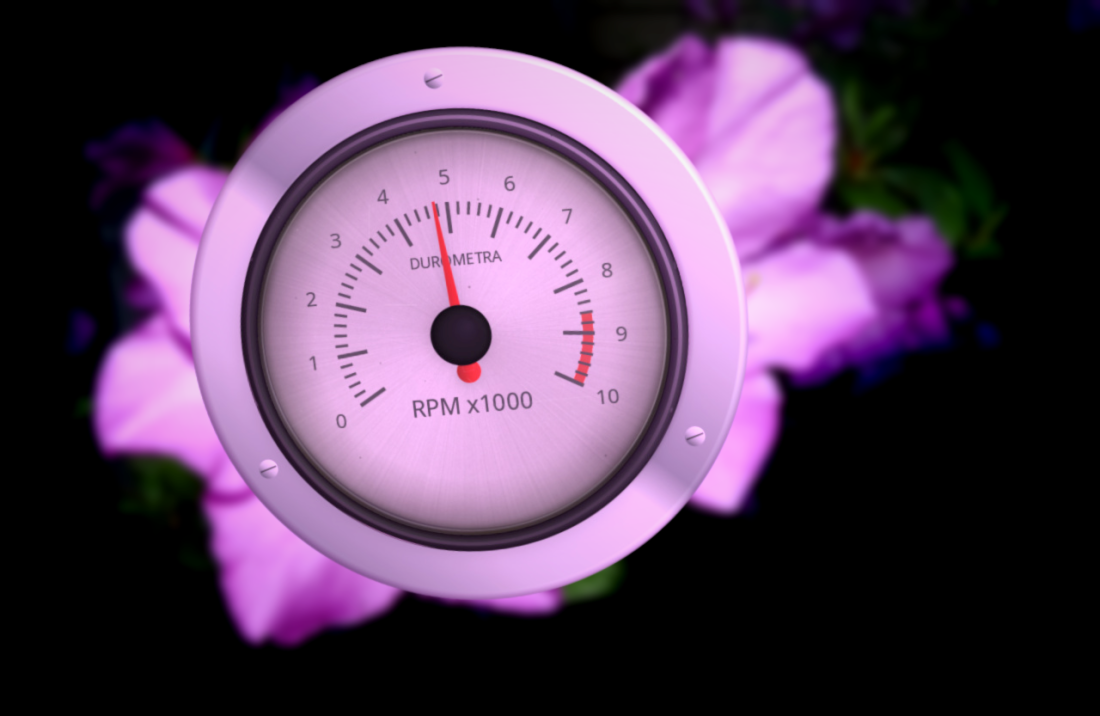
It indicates rpm 4800
